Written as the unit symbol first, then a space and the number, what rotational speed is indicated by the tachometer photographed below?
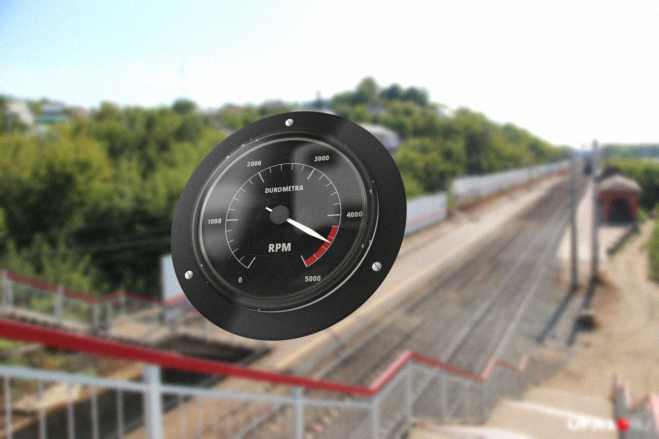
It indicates rpm 4500
